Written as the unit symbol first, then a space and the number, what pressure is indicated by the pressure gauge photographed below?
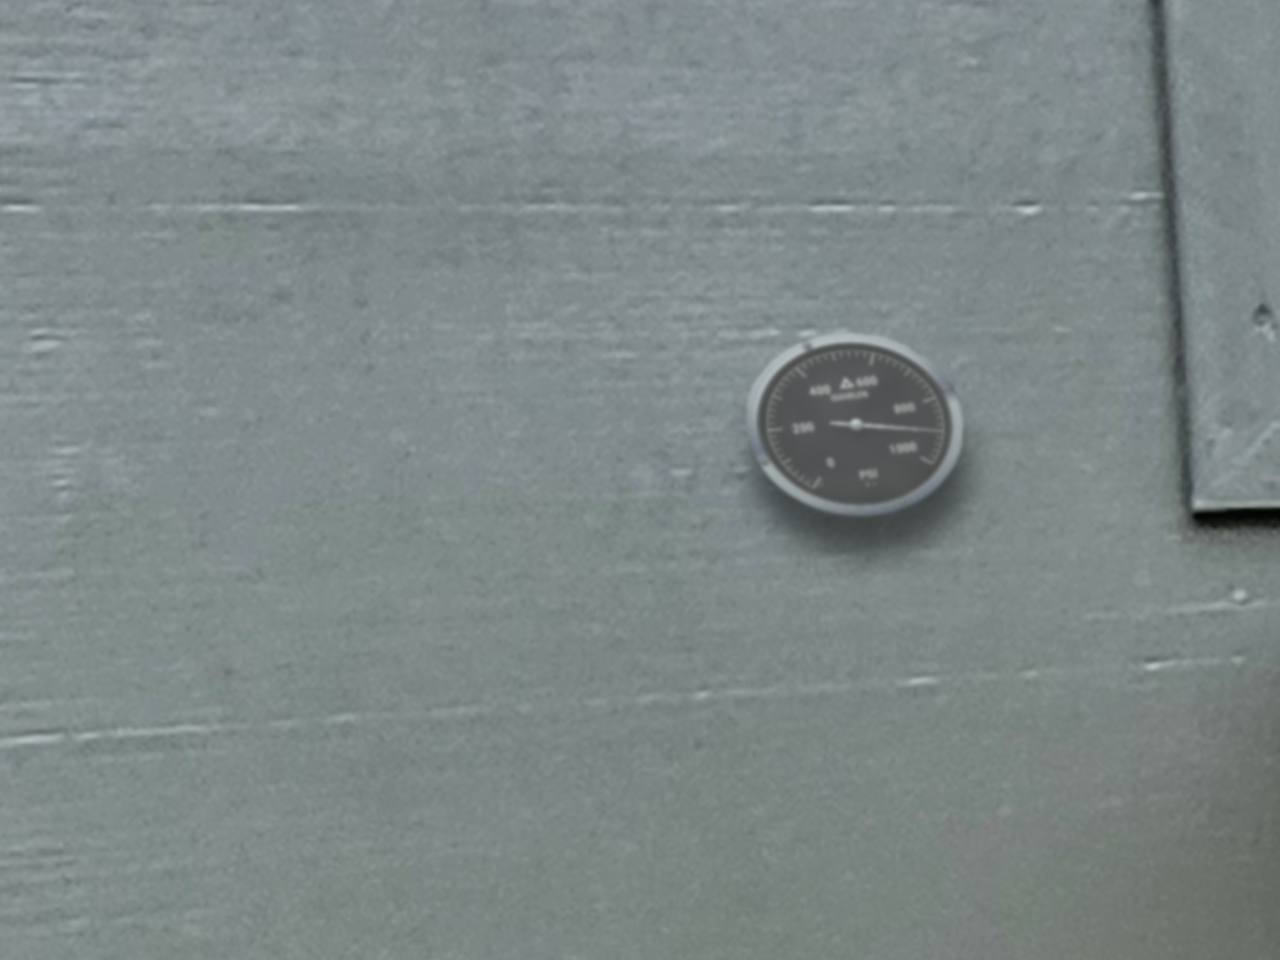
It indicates psi 900
